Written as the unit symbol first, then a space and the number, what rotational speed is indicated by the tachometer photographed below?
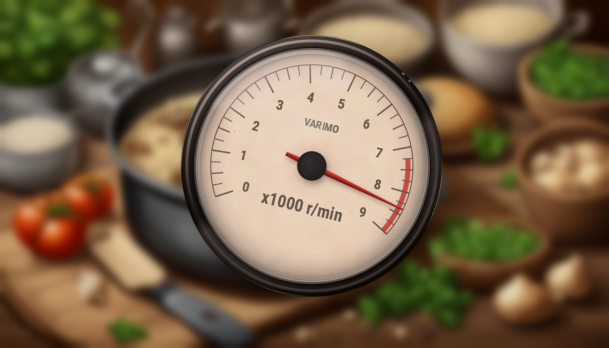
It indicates rpm 8375
